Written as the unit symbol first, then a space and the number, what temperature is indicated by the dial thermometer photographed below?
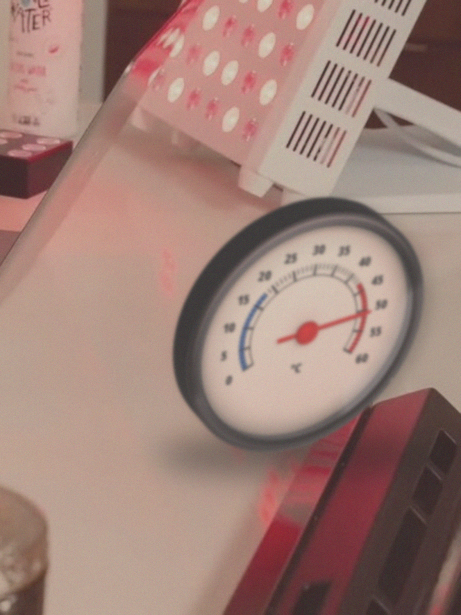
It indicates °C 50
